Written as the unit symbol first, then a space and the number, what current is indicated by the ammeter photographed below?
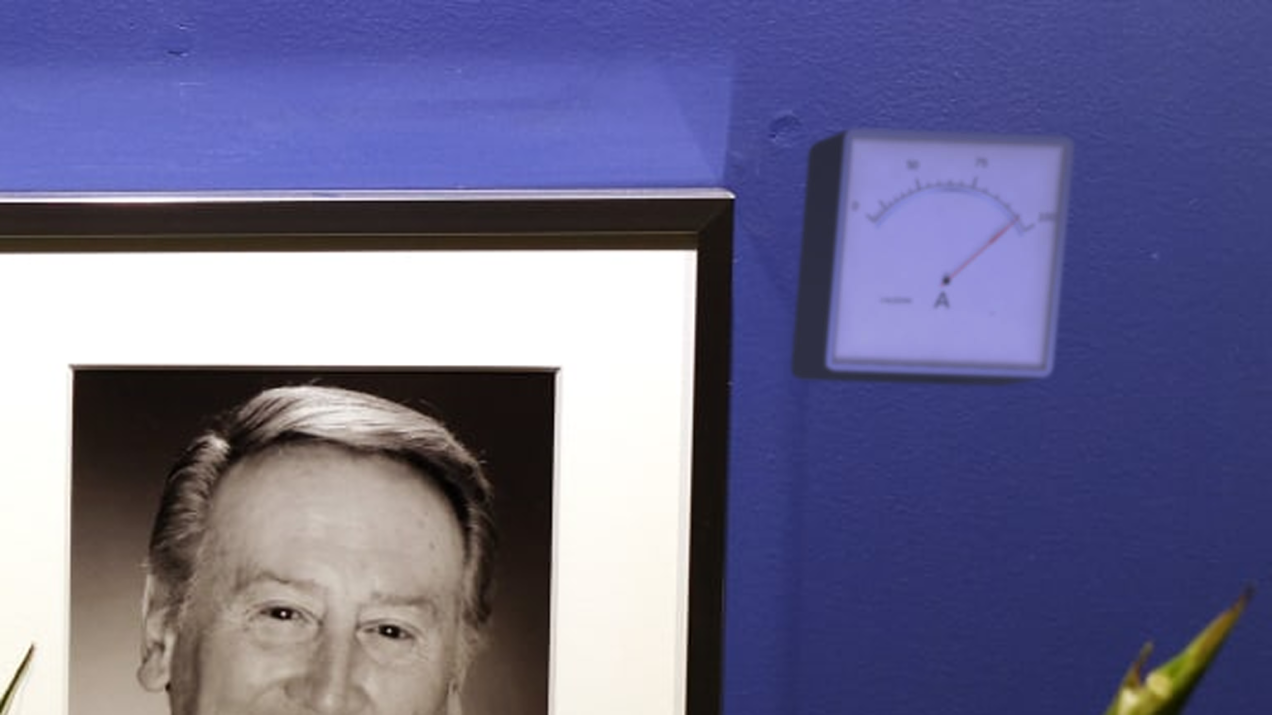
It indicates A 95
